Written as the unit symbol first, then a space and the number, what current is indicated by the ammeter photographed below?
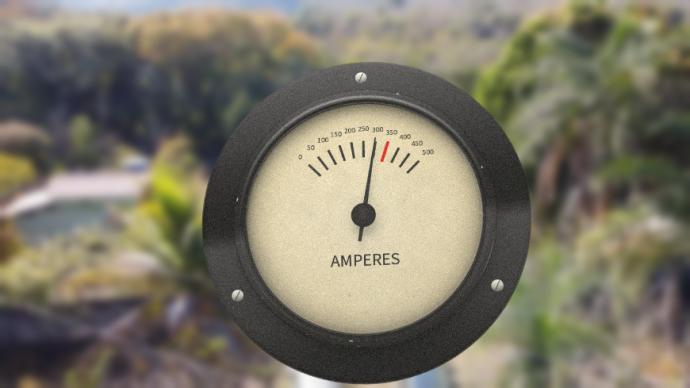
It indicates A 300
